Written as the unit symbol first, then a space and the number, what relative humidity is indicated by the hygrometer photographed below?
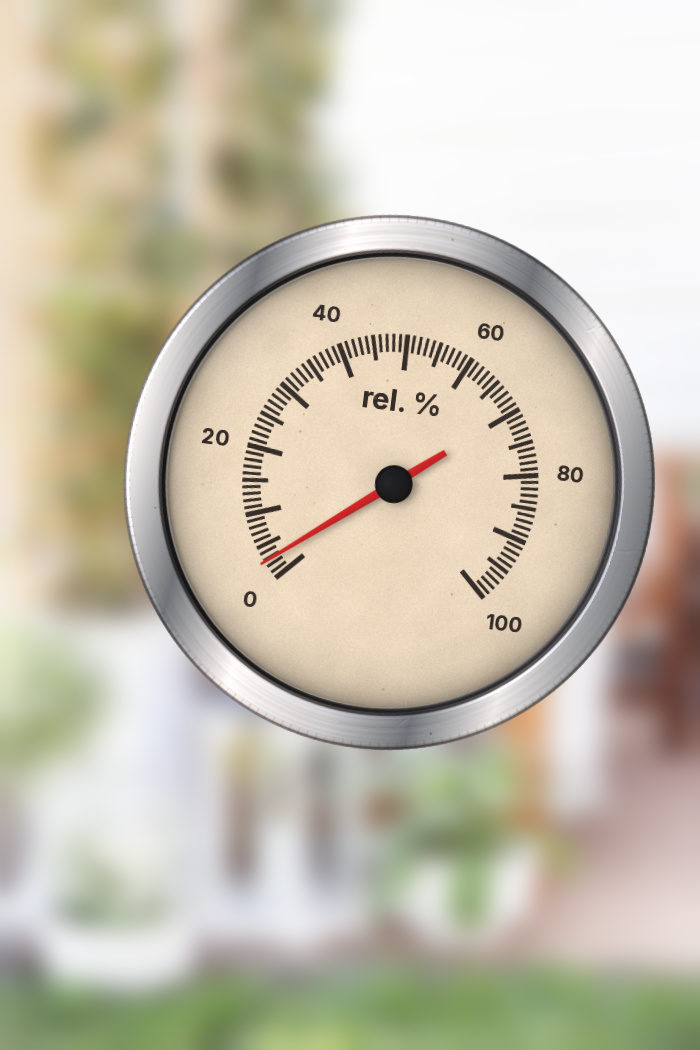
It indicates % 3
